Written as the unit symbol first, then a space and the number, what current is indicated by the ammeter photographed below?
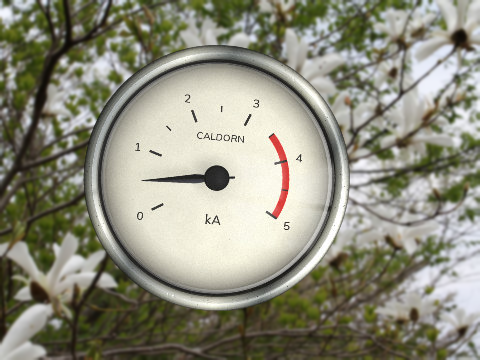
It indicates kA 0.5
